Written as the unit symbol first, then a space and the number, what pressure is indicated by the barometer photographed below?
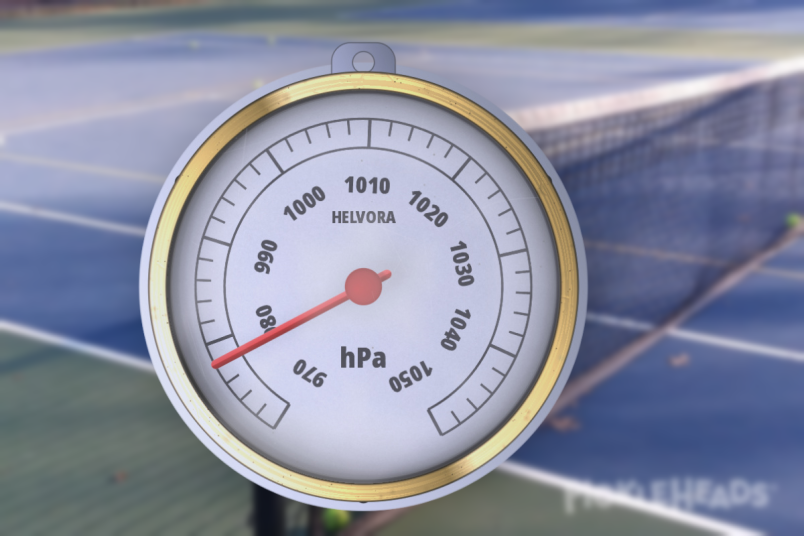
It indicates hPa 978
